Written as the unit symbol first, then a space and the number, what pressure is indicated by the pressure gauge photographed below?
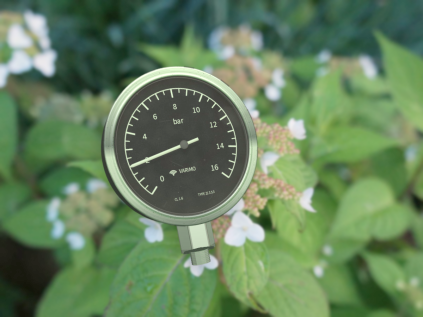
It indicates bar 2
